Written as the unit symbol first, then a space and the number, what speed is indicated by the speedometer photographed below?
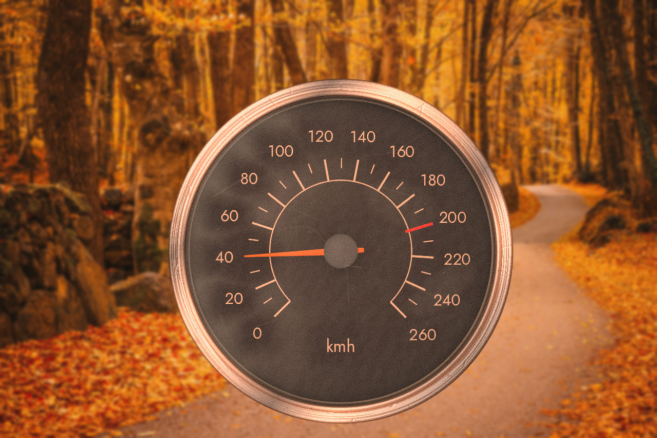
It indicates km/h 40
